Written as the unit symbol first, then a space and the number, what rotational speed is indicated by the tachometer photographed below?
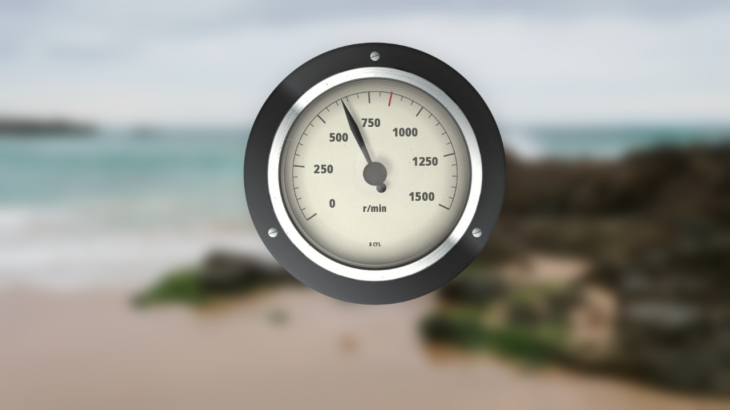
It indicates rpm 625
